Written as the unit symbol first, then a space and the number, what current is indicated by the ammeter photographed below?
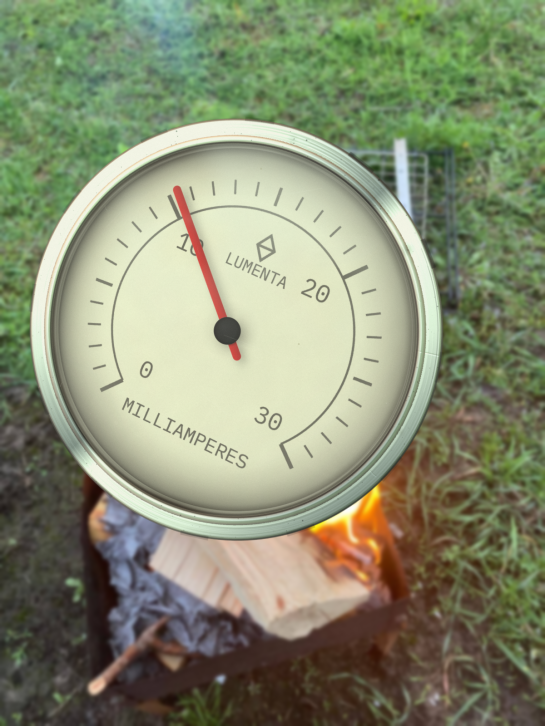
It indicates mA 10.5
